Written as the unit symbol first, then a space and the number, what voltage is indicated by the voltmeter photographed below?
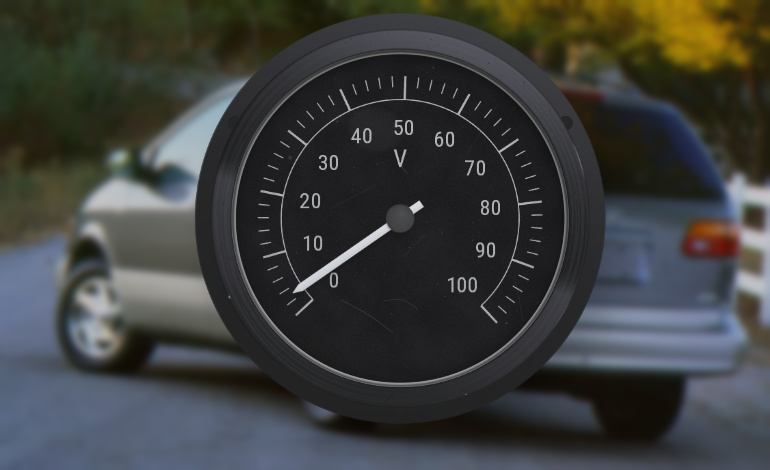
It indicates V 3
